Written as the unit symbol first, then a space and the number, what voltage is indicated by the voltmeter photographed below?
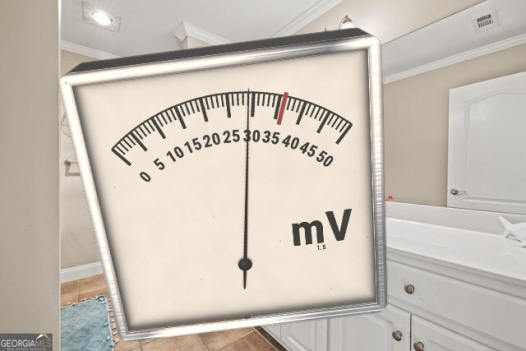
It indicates mV 29
